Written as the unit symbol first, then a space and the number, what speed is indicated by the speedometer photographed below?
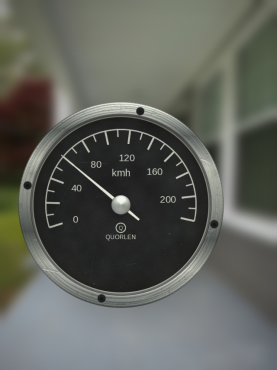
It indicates km/h 60
